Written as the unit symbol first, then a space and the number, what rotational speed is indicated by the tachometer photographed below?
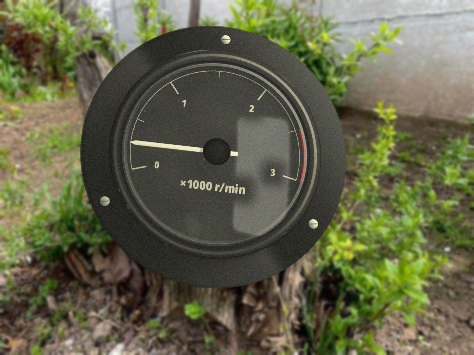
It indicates rpm 250
